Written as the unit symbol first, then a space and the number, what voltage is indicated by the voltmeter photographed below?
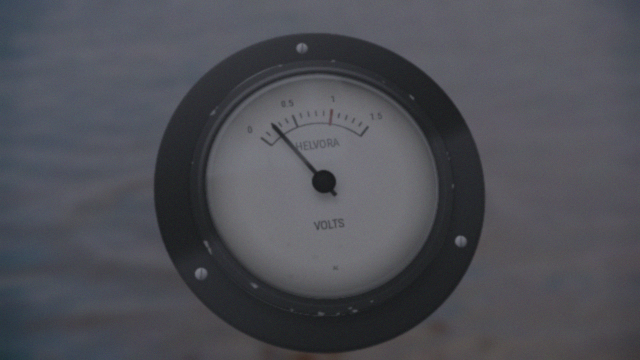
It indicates V 0.2
